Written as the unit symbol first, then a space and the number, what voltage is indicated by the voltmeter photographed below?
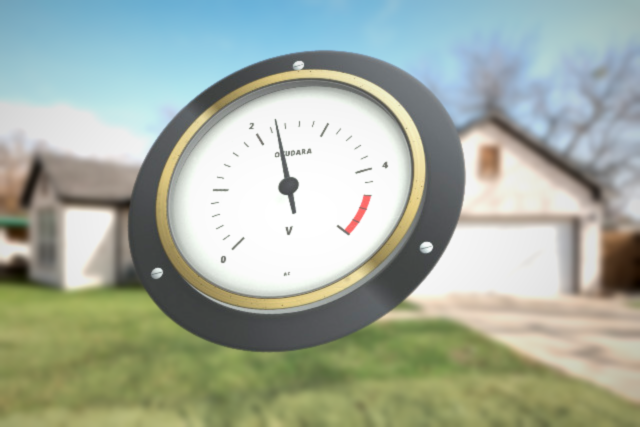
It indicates V 2.3
